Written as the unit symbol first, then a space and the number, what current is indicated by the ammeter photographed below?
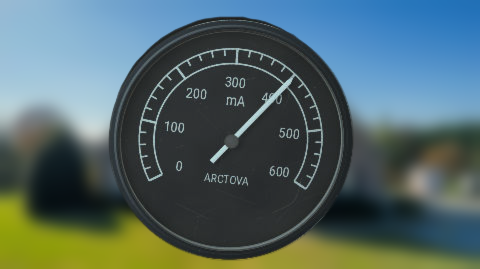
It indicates mA 400
